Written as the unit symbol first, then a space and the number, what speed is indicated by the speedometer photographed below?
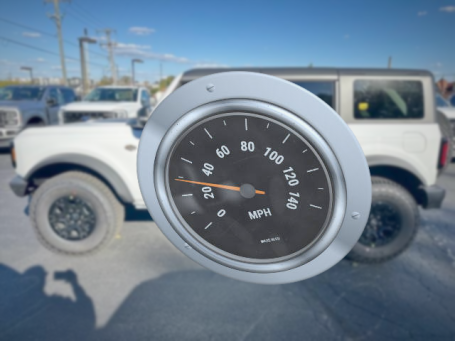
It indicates mph 30
